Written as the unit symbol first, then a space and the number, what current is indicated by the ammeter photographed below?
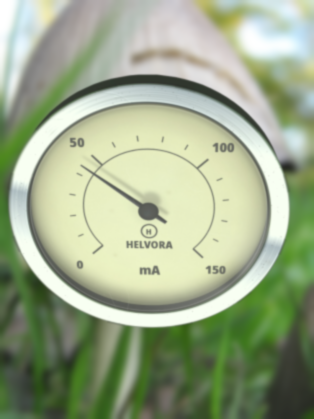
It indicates mA 45
